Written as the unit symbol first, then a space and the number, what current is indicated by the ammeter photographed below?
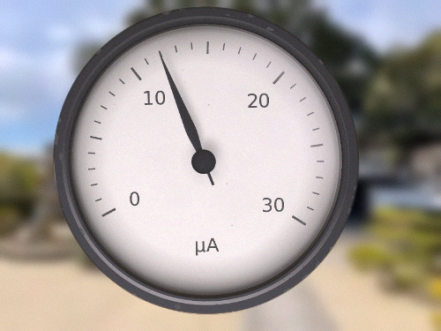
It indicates µA 12
